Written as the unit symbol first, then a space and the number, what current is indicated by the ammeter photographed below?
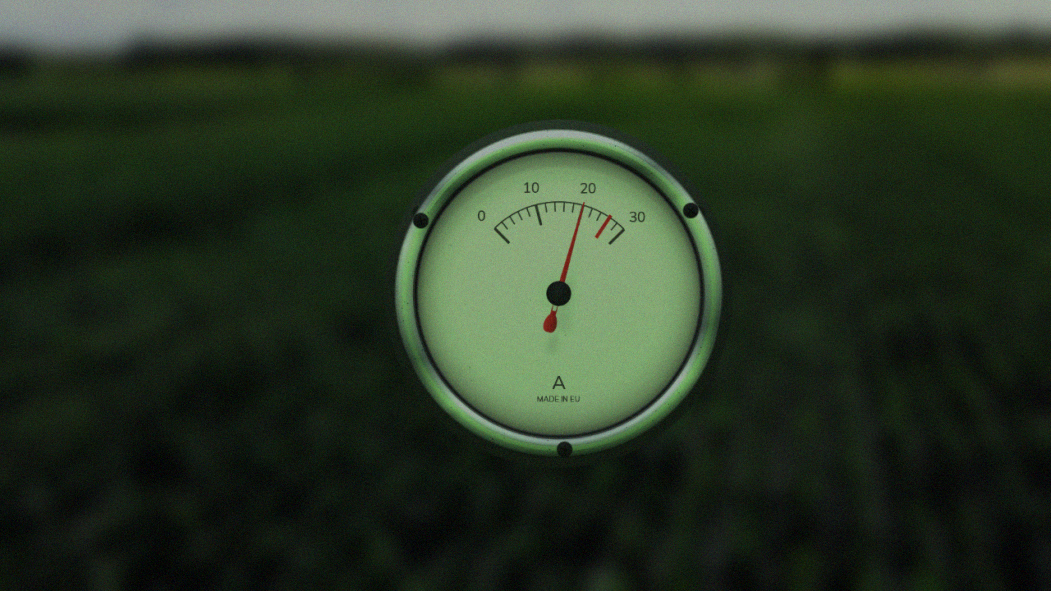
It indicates A 20
